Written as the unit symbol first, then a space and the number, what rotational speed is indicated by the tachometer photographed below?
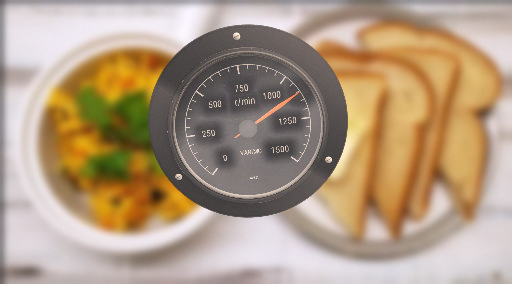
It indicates rpm 1100
